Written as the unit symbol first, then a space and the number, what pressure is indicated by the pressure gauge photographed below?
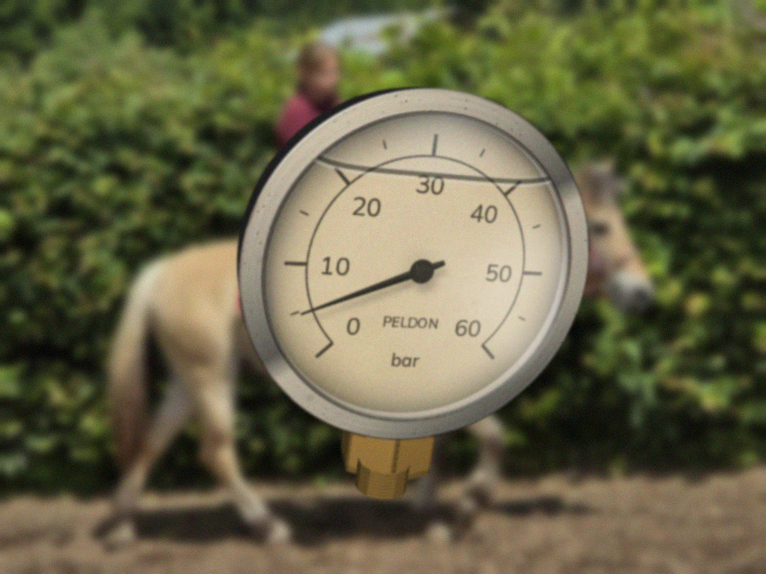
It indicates bar 5
